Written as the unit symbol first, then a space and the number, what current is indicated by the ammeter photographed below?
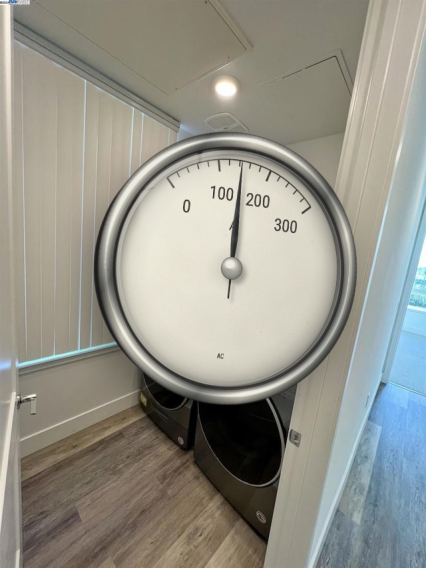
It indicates A 140
